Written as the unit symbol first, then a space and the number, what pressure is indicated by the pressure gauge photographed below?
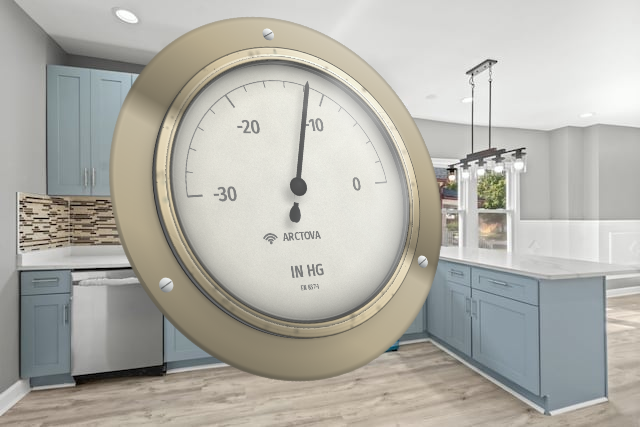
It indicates inHg -12
